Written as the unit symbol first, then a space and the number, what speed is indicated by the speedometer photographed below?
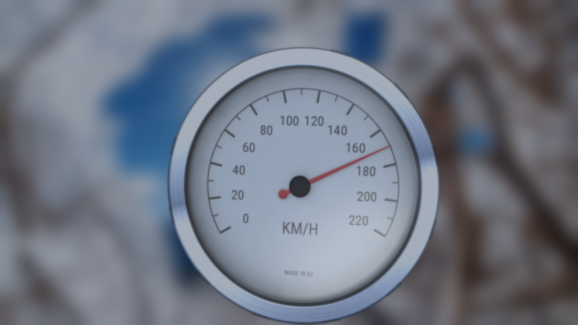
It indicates km/h 170
